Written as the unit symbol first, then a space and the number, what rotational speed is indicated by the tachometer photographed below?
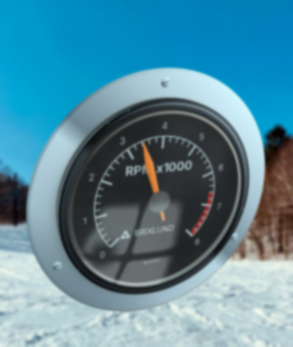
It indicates rpm 3400
